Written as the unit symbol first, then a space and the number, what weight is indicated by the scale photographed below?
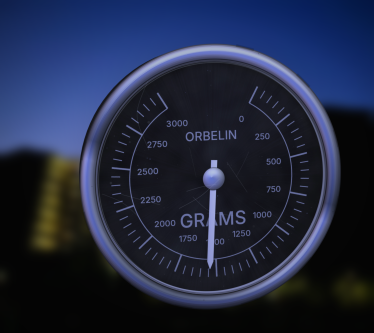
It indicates g 1550
